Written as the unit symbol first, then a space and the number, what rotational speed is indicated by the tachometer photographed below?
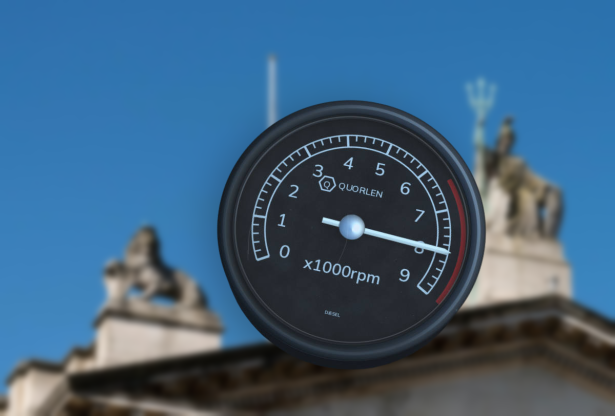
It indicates rpm 8000
